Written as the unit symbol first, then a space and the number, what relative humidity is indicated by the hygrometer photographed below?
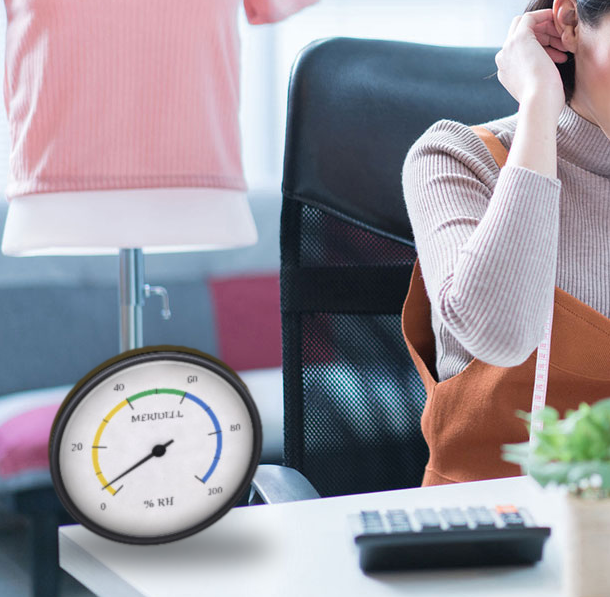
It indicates % 5
